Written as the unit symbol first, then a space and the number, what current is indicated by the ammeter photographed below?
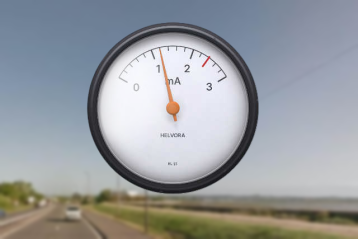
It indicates mA 1.2
